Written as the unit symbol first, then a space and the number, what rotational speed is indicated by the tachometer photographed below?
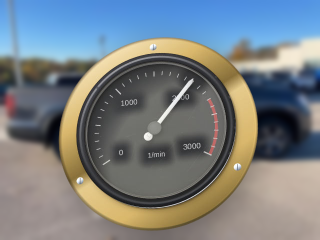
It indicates rpm 2000
